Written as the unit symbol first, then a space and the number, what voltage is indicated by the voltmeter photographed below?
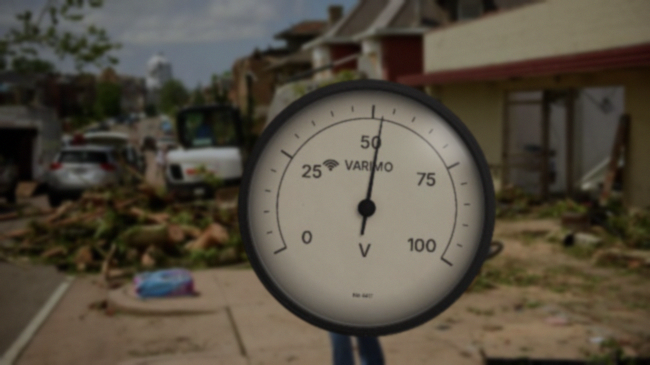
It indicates V 52.5
